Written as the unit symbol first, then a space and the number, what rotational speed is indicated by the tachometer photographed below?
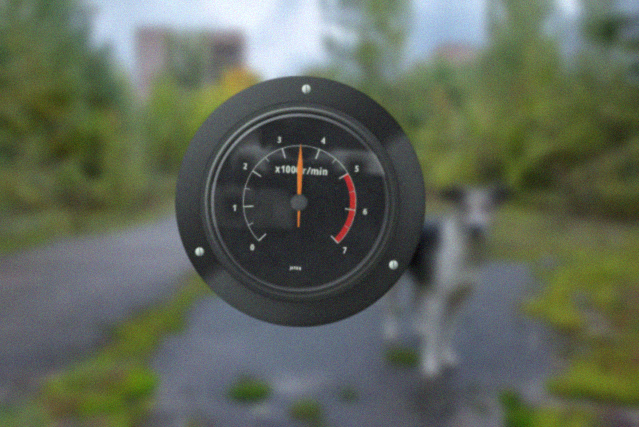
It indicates rpm 3500
